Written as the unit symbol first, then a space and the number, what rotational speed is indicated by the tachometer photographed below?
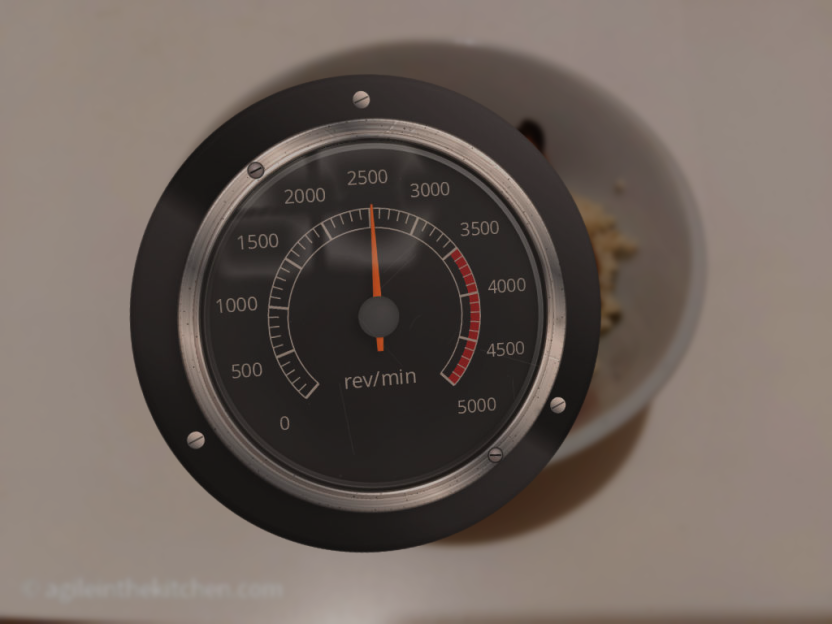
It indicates rpm 2500
